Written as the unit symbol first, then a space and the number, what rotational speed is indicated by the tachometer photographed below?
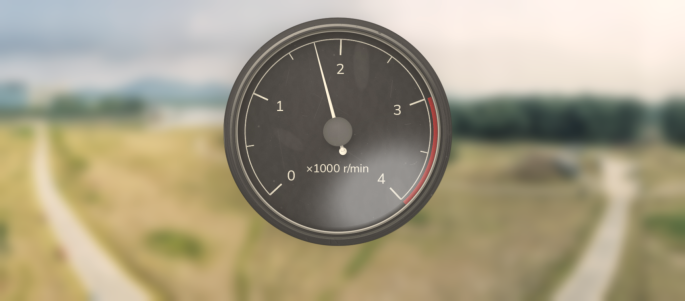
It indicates rpm 1750
